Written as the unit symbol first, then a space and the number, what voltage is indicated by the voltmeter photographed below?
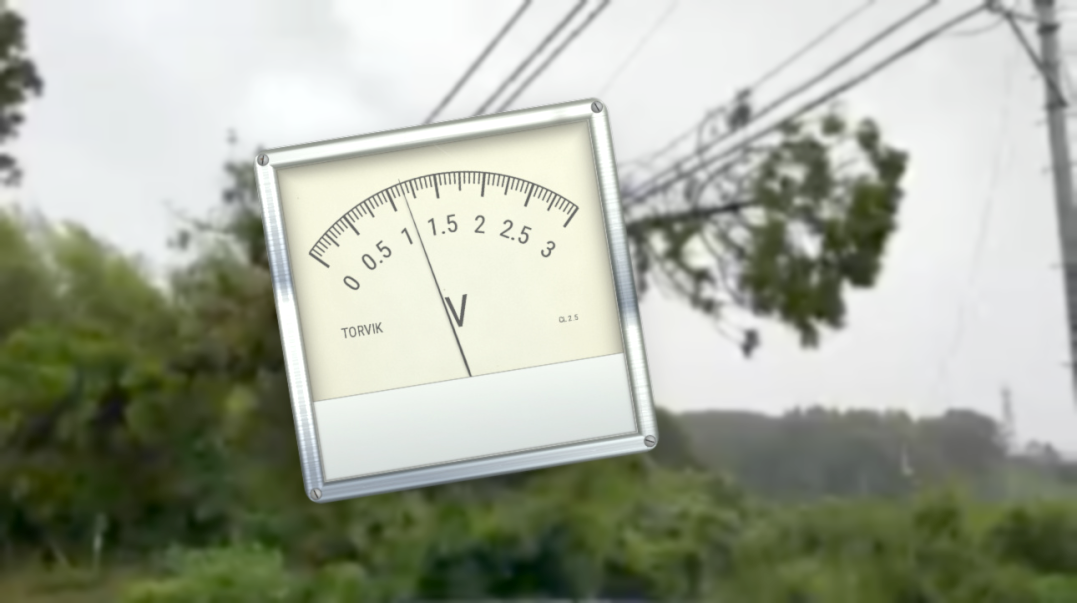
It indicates V 1.15
